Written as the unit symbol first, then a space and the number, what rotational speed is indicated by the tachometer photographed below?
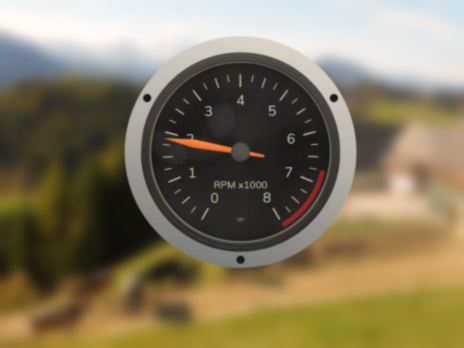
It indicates rpm 1875
